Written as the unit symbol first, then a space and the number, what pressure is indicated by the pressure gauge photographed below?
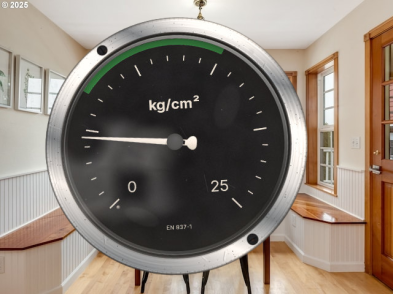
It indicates kg/cm² 4.5
